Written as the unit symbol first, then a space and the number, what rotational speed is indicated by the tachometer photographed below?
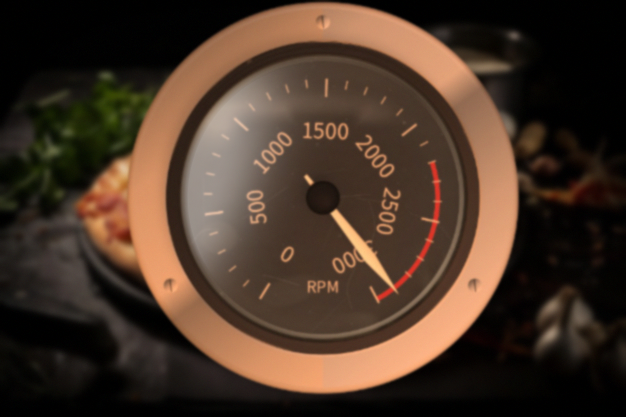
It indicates rpm 2900
